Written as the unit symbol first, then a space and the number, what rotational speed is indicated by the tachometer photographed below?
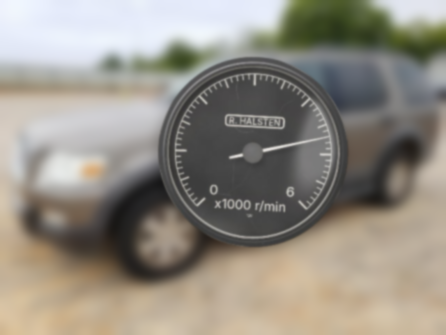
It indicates rpm 4700
